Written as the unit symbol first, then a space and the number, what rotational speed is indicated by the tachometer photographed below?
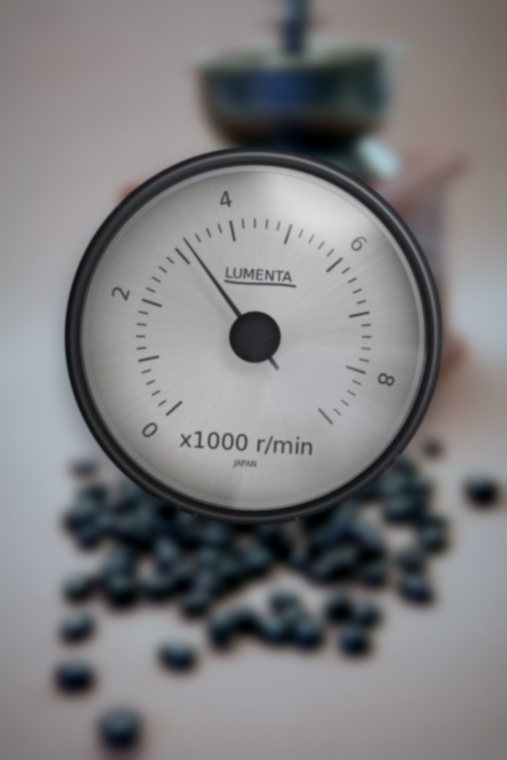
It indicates rpm 3200
